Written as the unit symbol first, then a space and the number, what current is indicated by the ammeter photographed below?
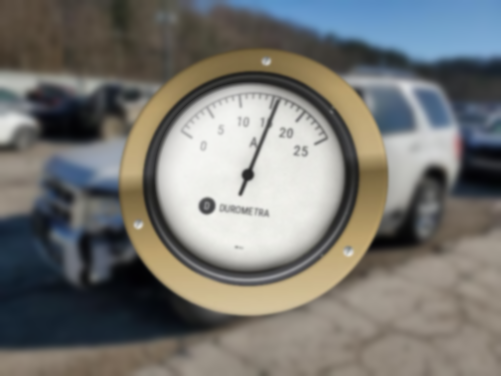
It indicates A 16
